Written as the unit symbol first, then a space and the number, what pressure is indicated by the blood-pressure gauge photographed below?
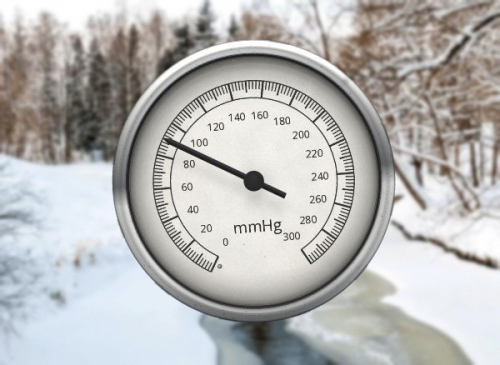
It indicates mmHg 90
